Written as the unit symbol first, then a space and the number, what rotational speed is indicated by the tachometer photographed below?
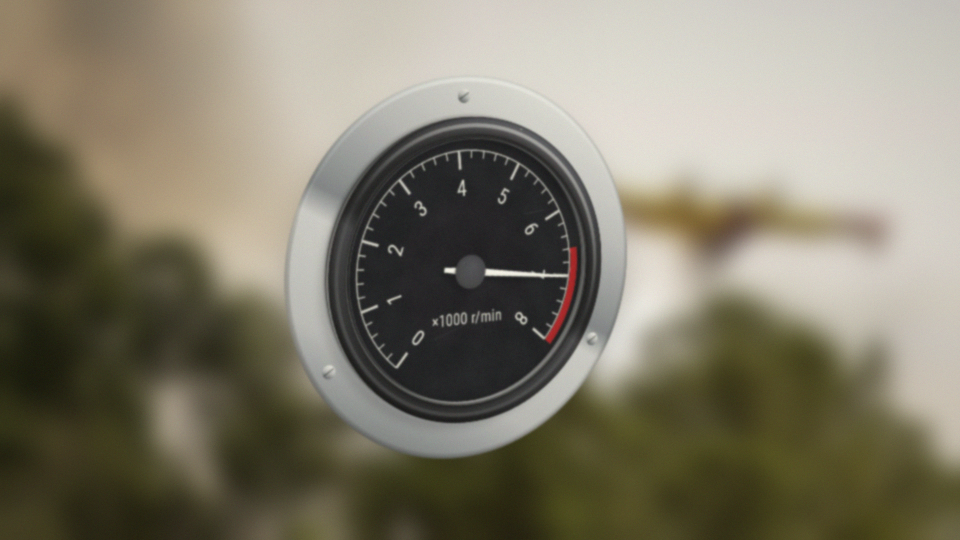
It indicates rpm 7000
